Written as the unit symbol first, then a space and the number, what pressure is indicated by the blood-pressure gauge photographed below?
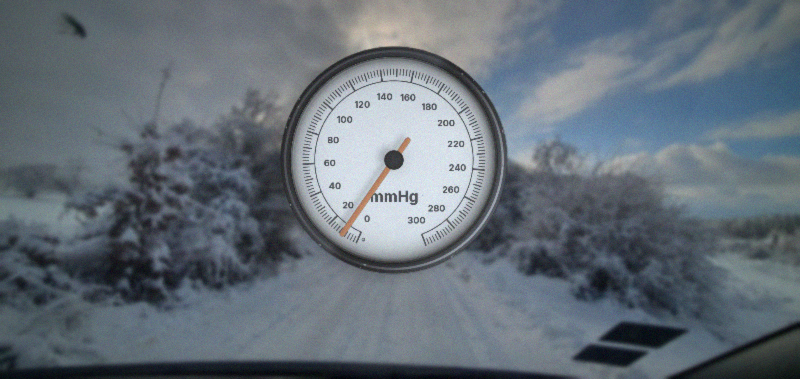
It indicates mmHg 10
